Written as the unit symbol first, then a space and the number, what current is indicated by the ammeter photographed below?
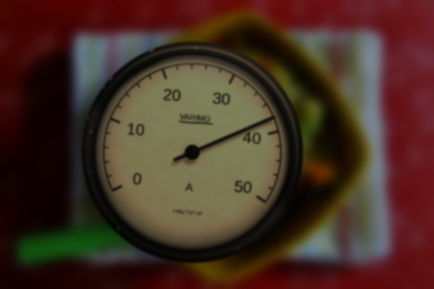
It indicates A 38
